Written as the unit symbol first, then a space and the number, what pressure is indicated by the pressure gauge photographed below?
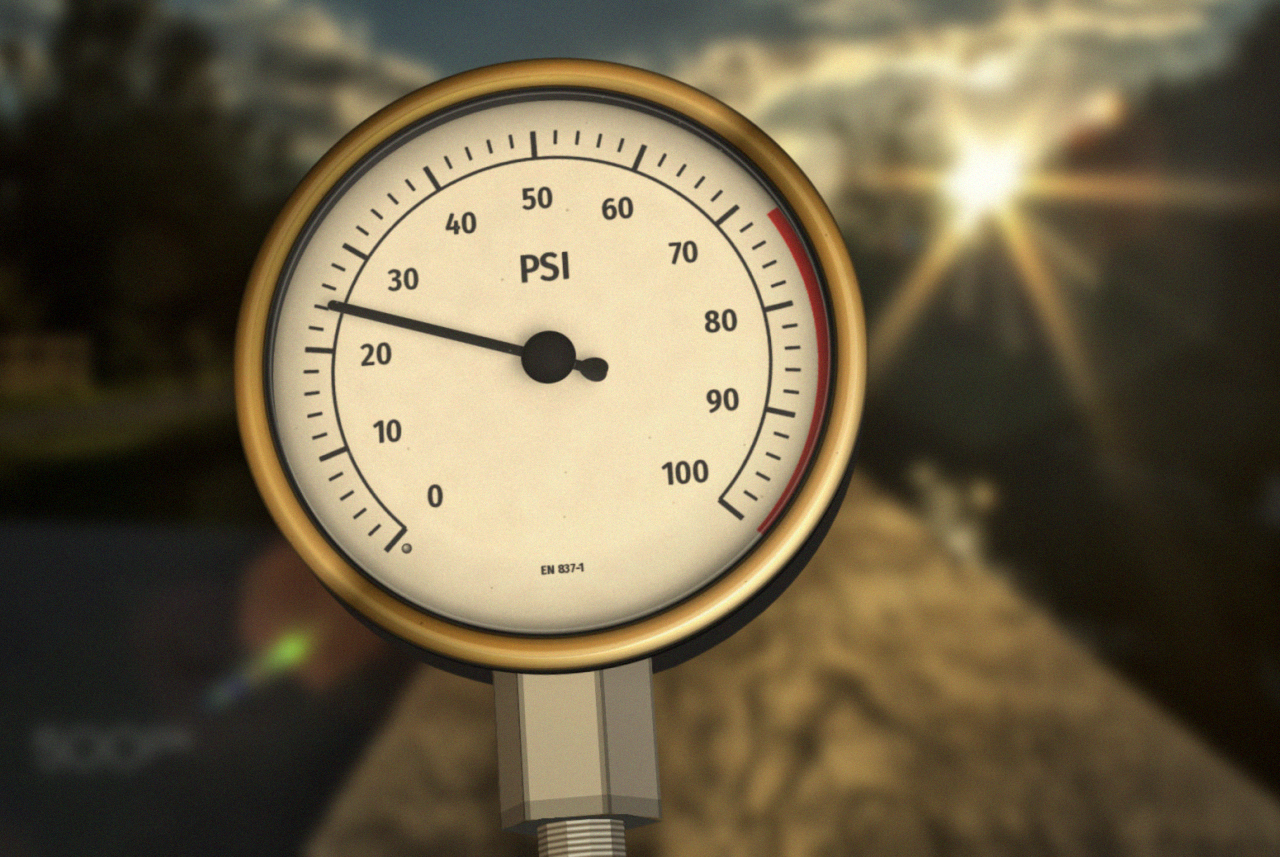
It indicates psi 24
